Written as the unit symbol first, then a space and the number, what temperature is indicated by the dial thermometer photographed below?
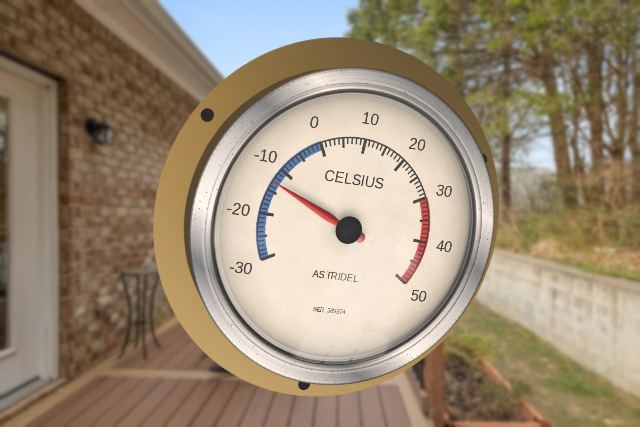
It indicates °C -13
